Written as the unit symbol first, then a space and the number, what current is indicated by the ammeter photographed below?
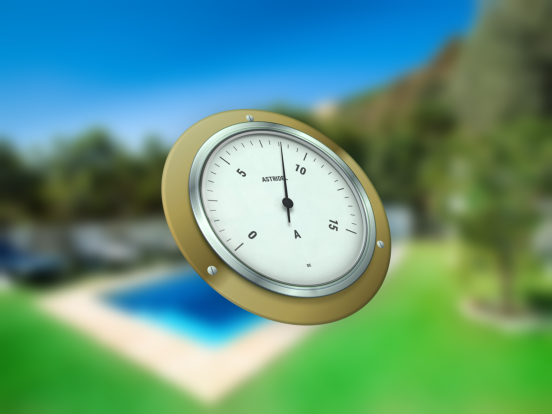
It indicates A 8.5
